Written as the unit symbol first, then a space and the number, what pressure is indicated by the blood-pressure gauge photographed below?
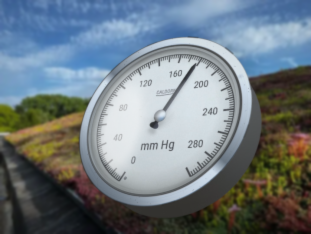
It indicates mmHg 180
